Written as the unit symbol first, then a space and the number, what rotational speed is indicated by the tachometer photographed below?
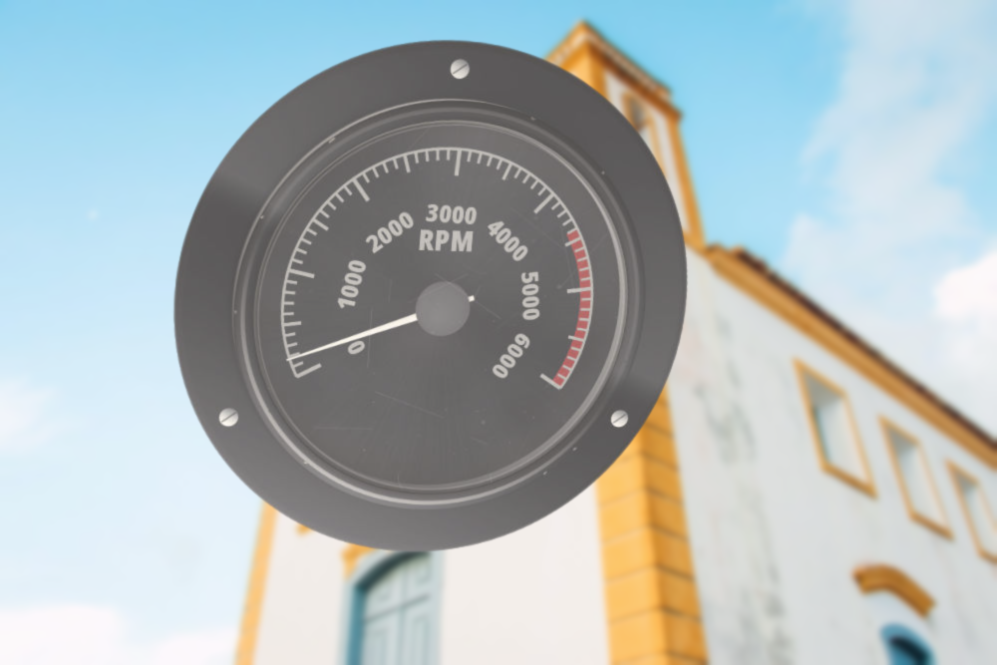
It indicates rpm 200
